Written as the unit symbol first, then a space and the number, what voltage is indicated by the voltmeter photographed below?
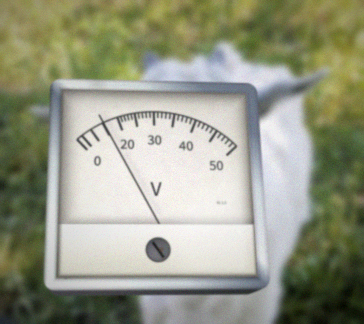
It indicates V 15
